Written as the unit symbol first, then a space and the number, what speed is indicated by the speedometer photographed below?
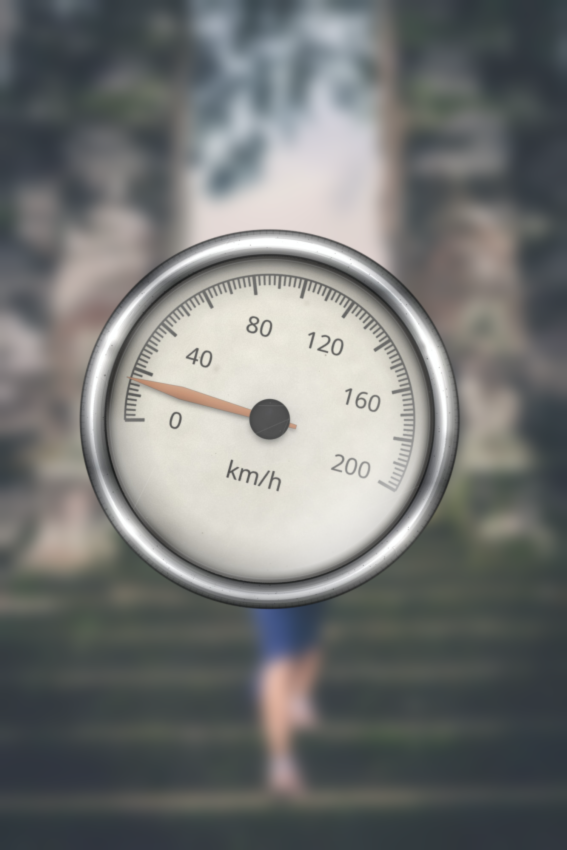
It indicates km/h 16
